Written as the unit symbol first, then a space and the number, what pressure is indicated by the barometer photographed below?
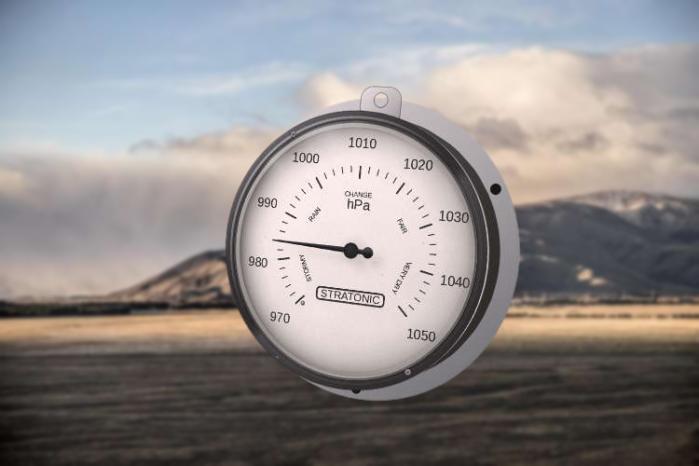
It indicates hPa 984
